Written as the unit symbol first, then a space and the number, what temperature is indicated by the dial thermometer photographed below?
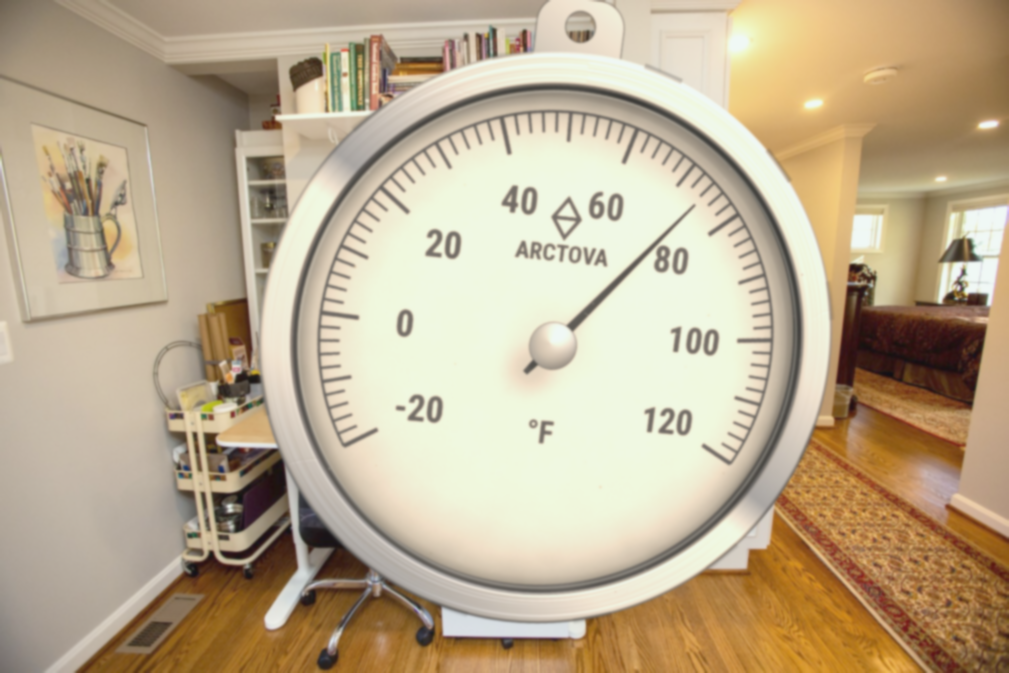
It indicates °F 74
